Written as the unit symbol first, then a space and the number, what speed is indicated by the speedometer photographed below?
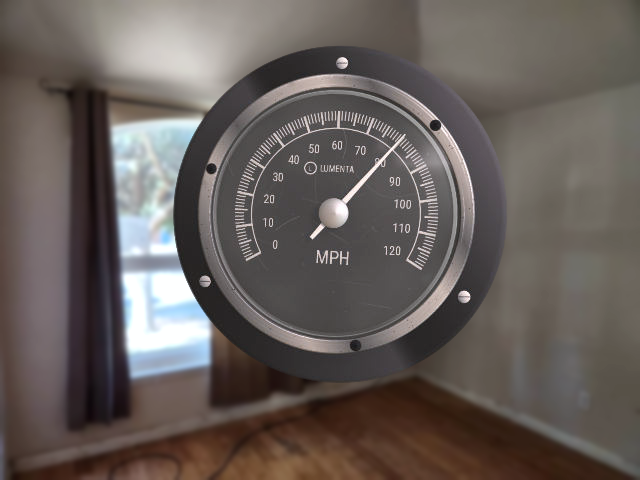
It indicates mph 80
